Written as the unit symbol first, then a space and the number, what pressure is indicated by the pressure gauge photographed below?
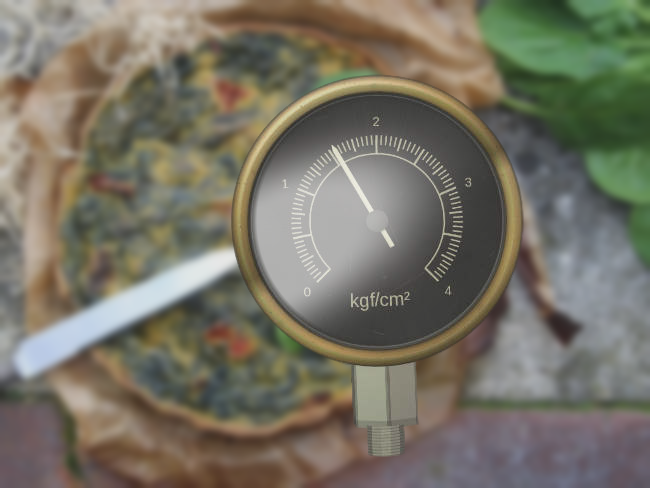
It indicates kg/cm² 1.55
